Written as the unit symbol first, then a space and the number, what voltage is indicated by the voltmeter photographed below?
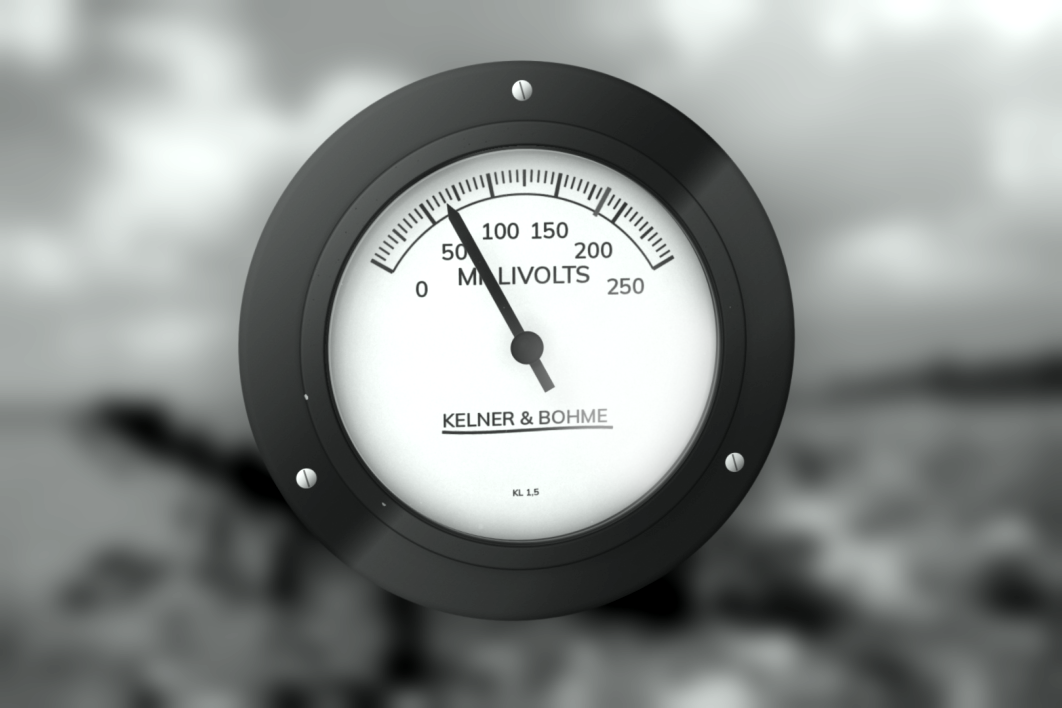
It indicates mV 65
